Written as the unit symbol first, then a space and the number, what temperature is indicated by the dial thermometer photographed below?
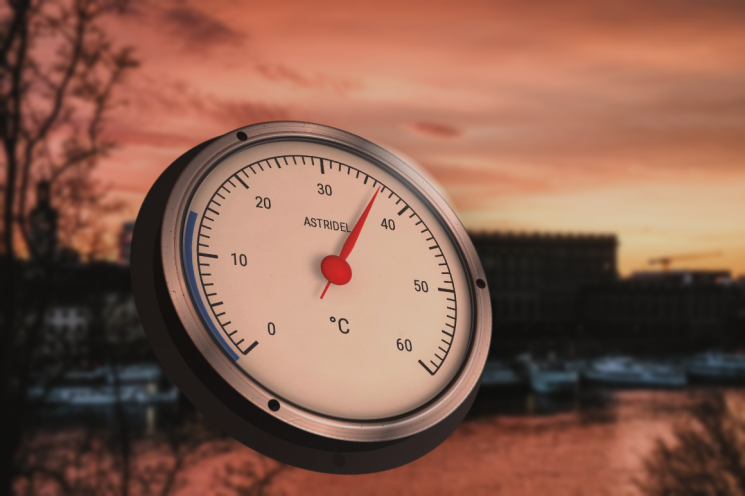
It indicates °C 36.5
